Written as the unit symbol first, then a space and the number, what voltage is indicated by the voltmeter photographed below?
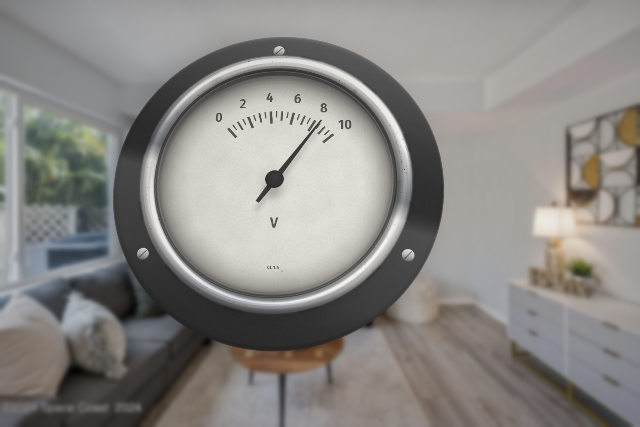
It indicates V 8.5
